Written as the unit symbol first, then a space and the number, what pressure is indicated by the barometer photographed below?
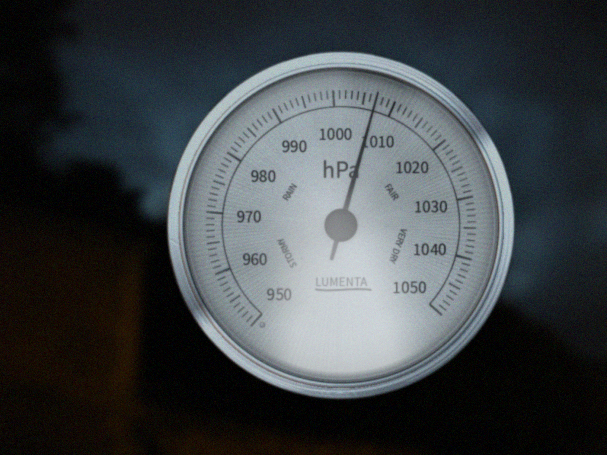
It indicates hPa 1007
